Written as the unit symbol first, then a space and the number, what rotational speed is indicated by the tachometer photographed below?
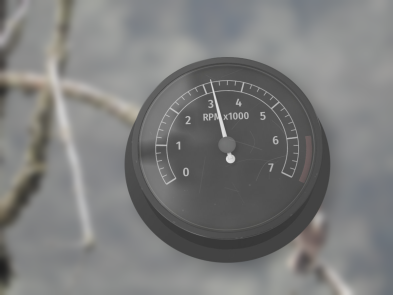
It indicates rpm 3200
